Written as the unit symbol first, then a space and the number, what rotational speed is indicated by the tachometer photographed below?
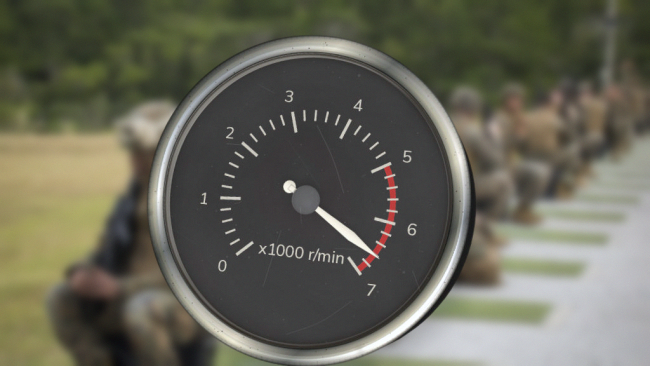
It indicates rpm 6600
